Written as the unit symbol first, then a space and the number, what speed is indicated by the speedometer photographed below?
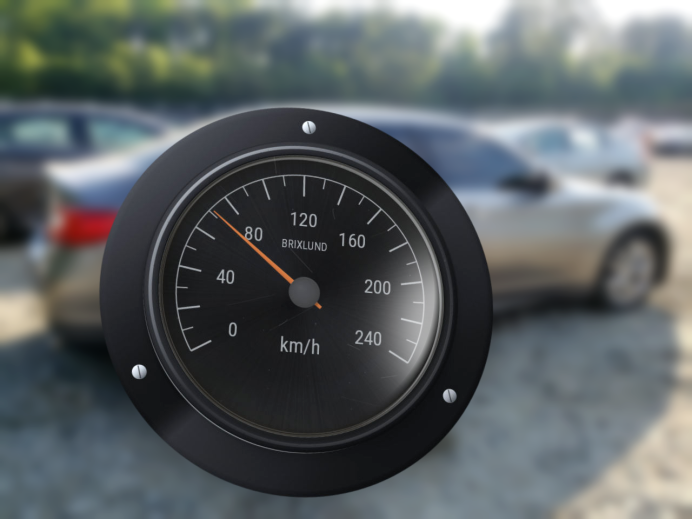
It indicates km/h 70
